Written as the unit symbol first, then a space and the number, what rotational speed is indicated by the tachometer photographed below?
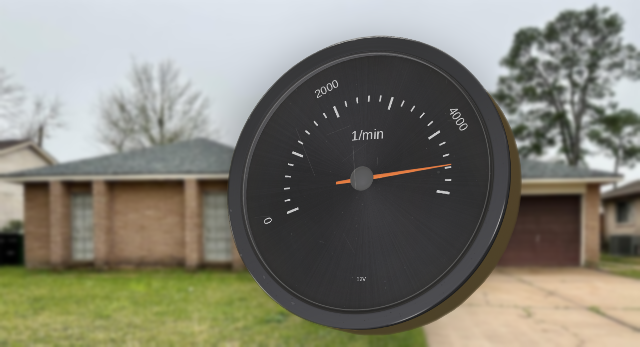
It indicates rpm 4600
